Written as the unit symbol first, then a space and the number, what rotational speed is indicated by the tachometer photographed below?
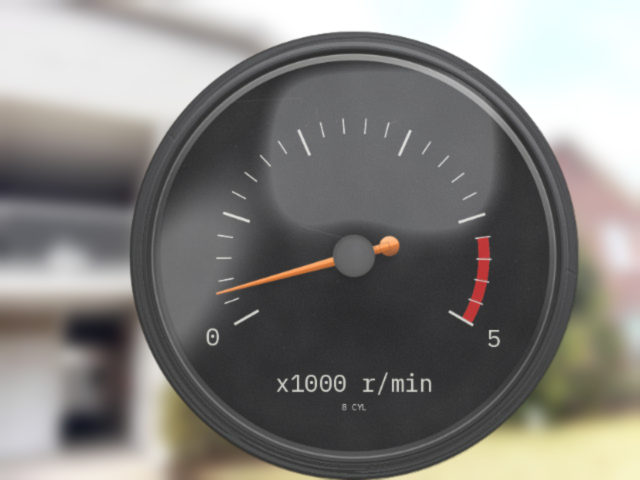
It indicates rpm 300
